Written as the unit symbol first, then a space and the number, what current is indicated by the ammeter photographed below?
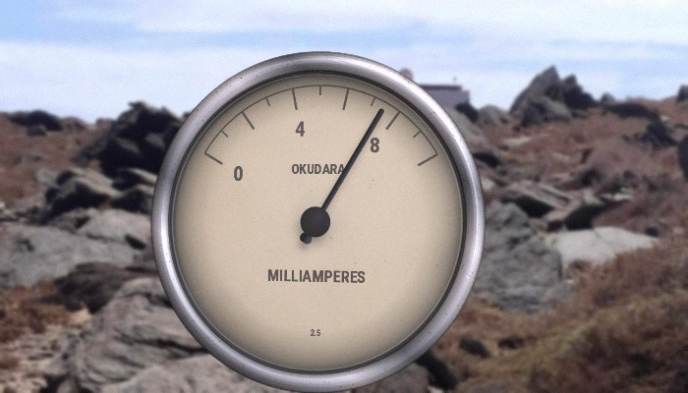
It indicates mA 7.5
